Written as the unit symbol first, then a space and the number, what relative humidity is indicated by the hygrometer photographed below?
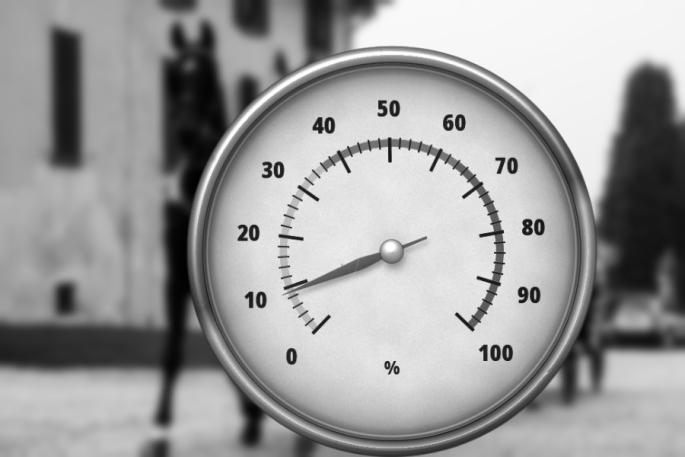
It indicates % 9
